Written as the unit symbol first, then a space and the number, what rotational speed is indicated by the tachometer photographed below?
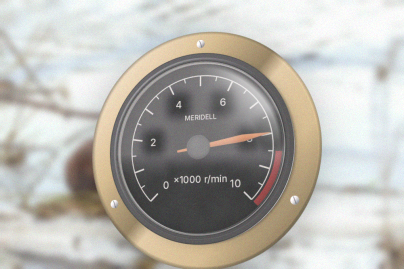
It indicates rpm 8000
